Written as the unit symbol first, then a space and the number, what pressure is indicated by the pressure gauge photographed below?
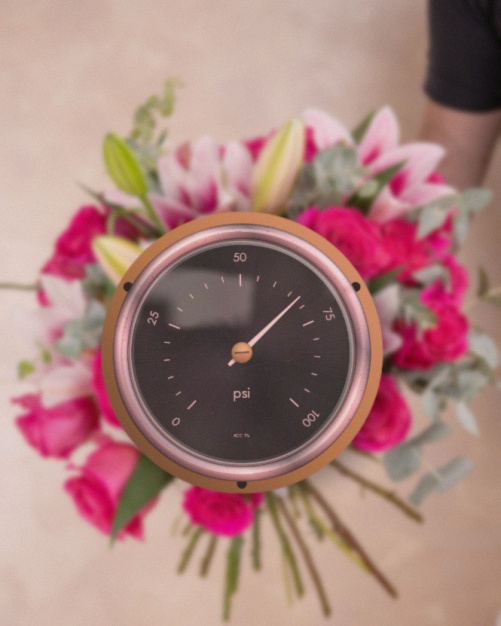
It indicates psi 67.5
